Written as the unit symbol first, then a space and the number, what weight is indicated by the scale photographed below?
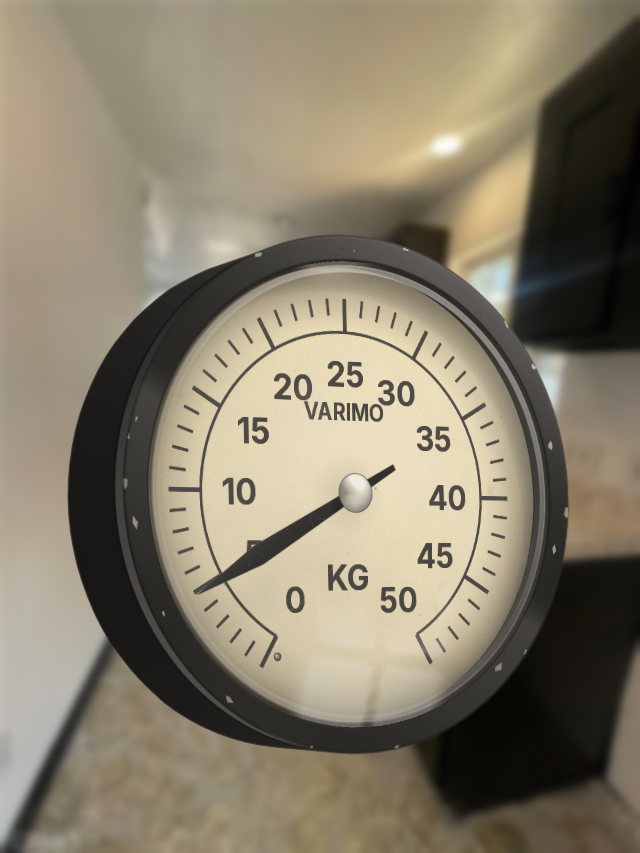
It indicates kg 5
